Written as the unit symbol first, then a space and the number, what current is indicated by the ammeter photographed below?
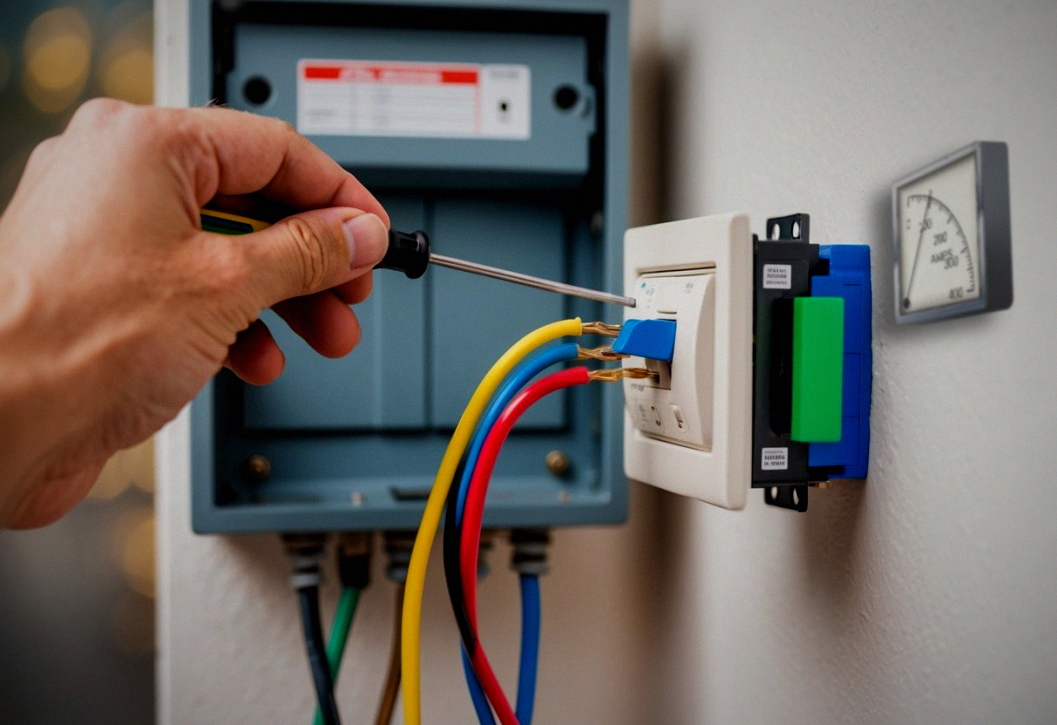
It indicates A 100
